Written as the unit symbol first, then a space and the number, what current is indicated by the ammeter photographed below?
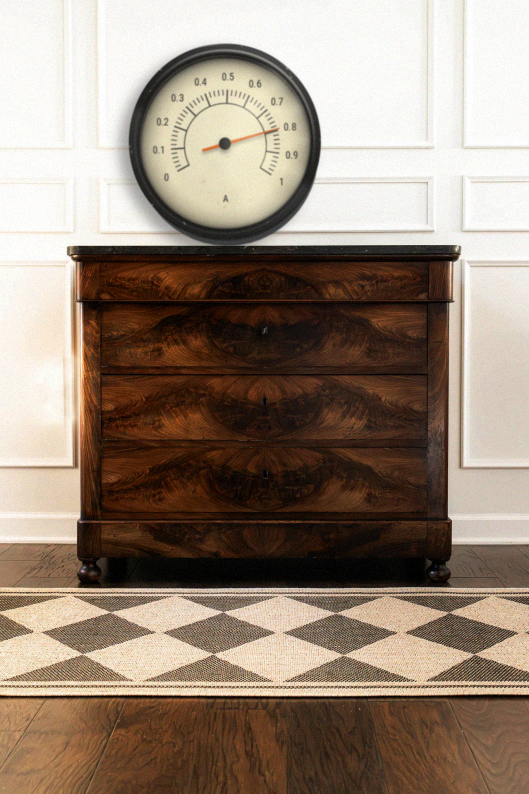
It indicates A 0.8
